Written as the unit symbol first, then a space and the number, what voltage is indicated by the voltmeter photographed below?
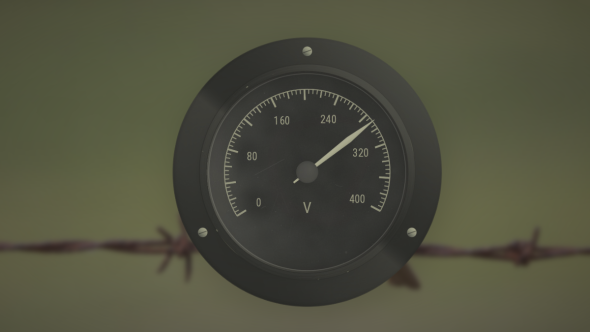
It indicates V 290
